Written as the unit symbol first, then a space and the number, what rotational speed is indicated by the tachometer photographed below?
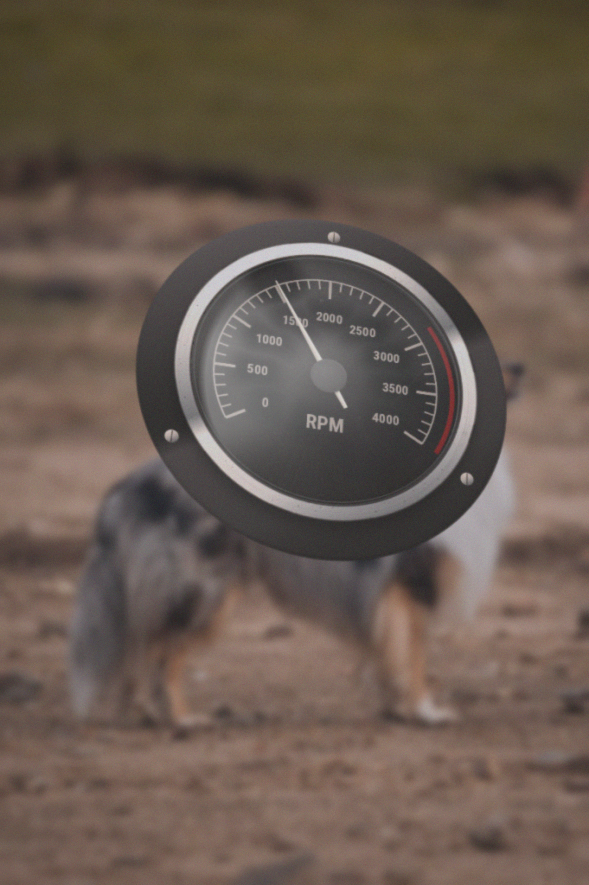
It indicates rpm 1500
